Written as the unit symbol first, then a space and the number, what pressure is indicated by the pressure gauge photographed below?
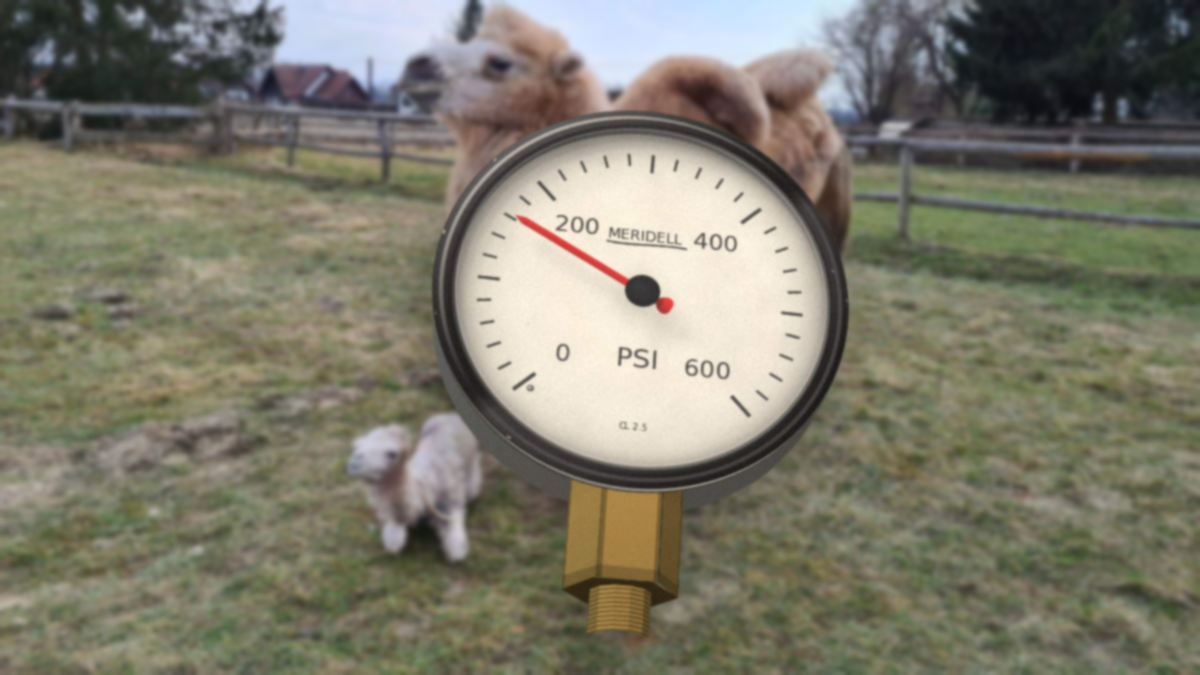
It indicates psi 160
